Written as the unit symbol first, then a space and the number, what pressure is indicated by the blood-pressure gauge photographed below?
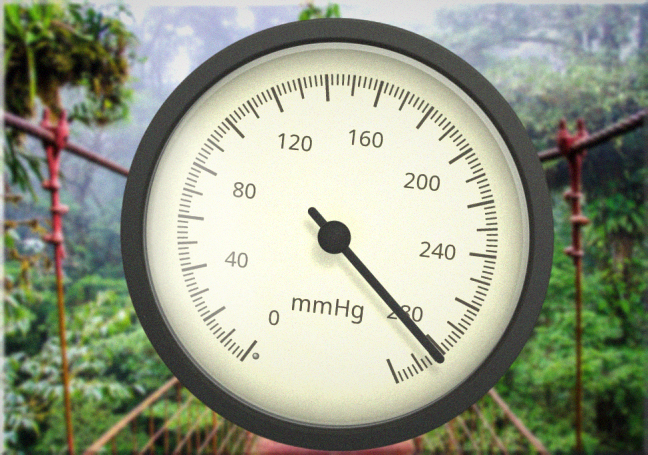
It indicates mmHg 282
